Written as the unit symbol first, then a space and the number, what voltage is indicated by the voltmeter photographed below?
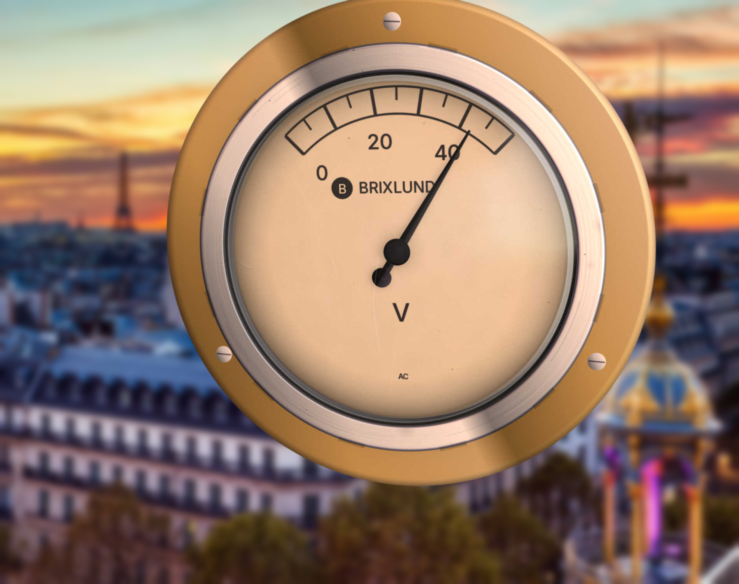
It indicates V 42.5
